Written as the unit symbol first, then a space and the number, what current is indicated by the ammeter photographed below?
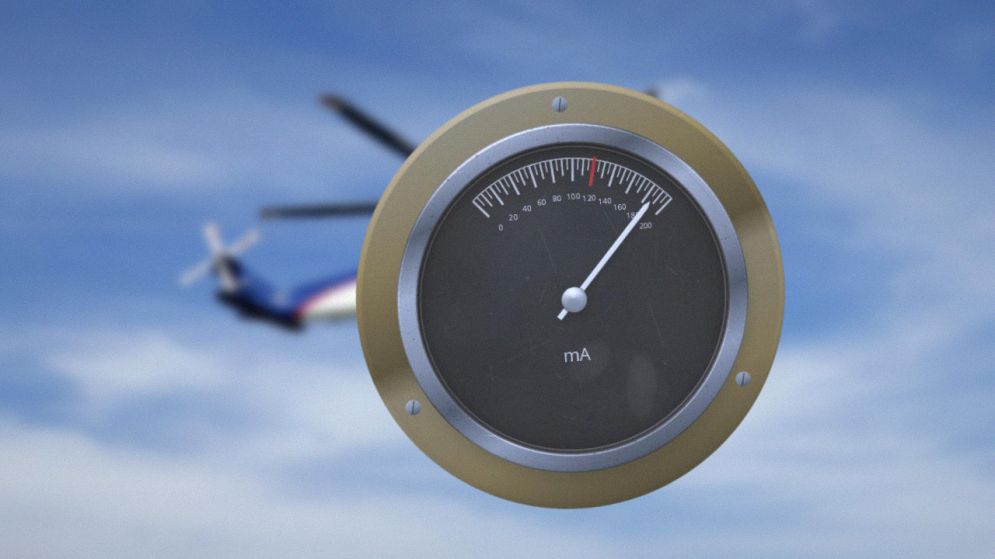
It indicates mA 185
